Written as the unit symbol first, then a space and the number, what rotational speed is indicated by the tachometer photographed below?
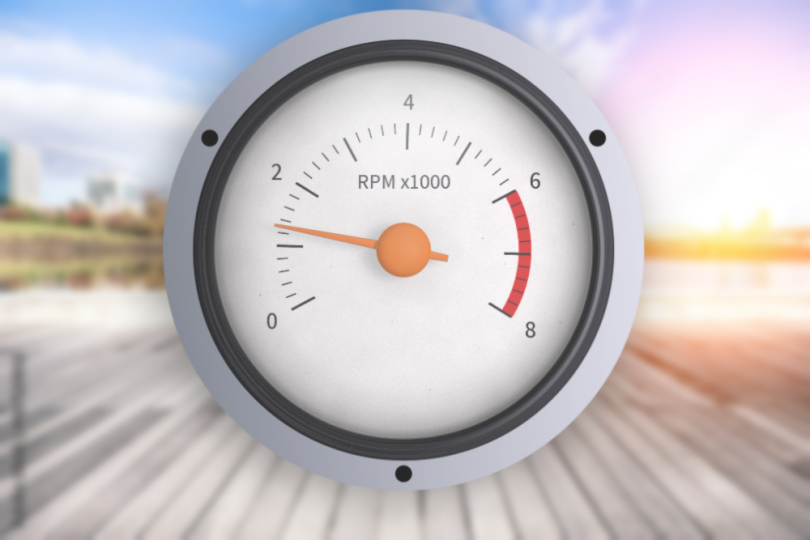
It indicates rpm 1300
